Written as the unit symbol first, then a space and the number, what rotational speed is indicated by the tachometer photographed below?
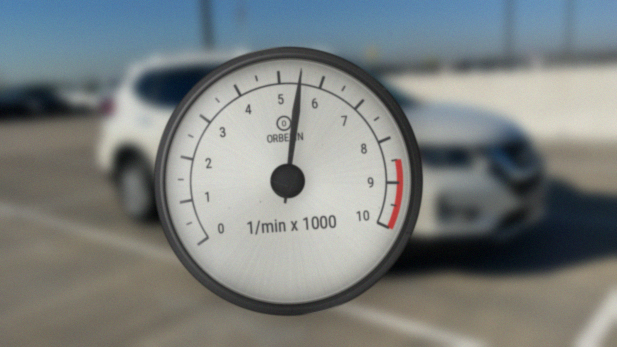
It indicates rpm 5500
